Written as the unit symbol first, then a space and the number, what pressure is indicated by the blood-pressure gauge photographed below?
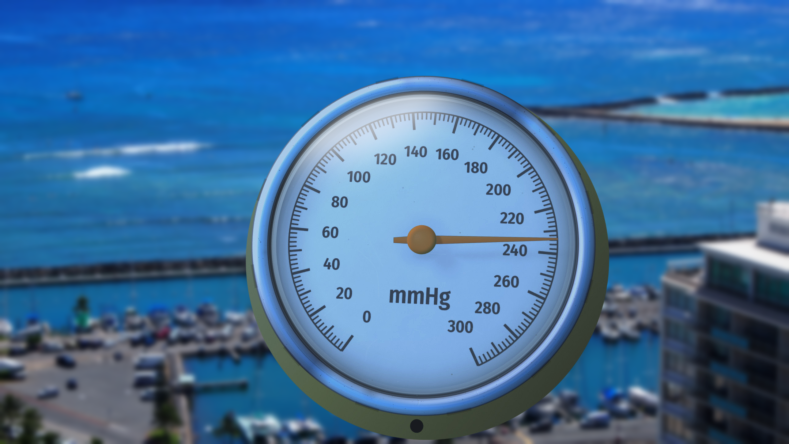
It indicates mmHg 234
